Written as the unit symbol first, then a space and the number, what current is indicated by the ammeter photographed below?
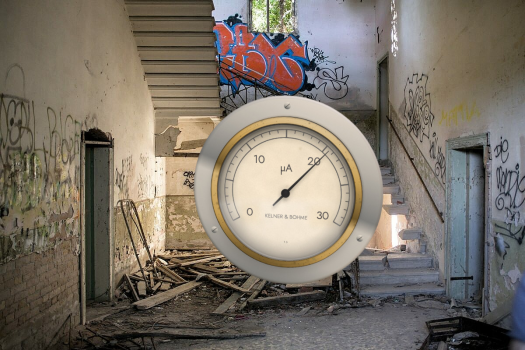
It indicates µA 20.5
